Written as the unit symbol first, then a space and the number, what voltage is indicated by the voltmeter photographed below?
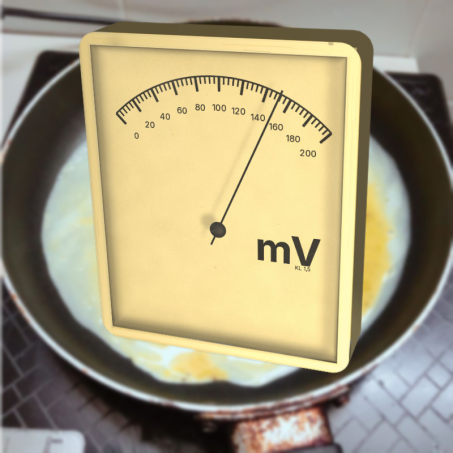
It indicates mV 152
